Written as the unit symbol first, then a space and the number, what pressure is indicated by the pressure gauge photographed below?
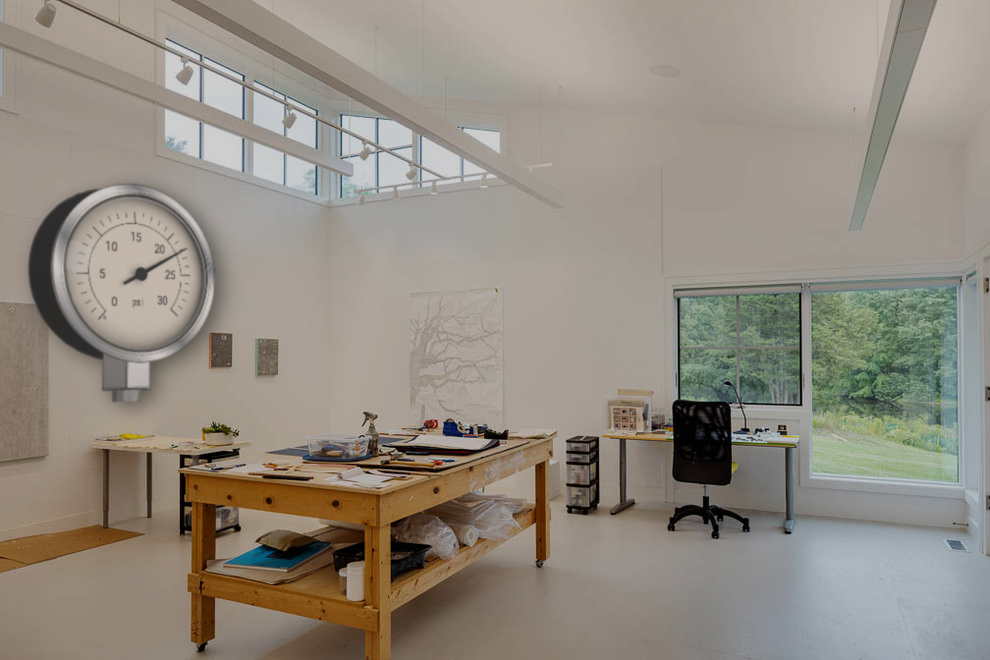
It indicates psi 22
